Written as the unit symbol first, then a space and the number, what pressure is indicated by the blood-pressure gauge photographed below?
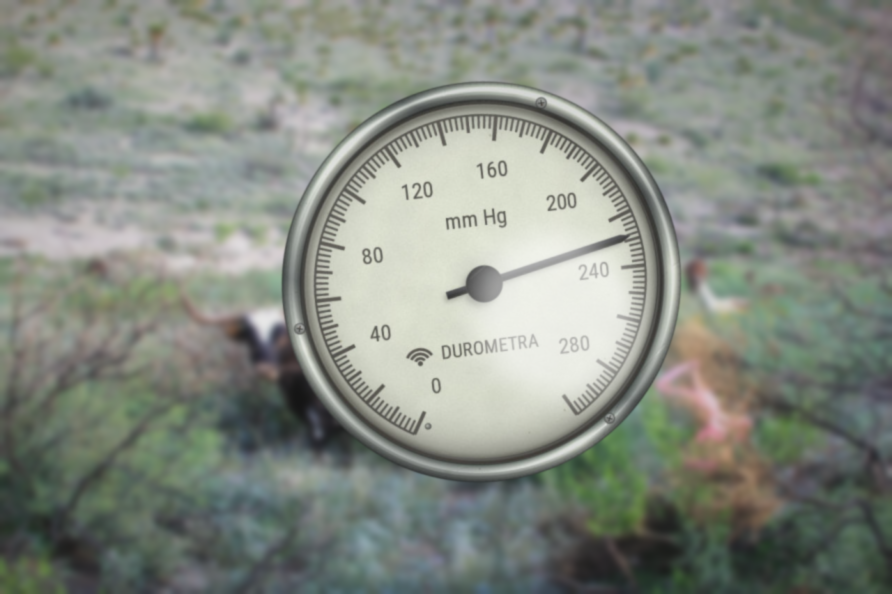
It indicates mmHg 228
